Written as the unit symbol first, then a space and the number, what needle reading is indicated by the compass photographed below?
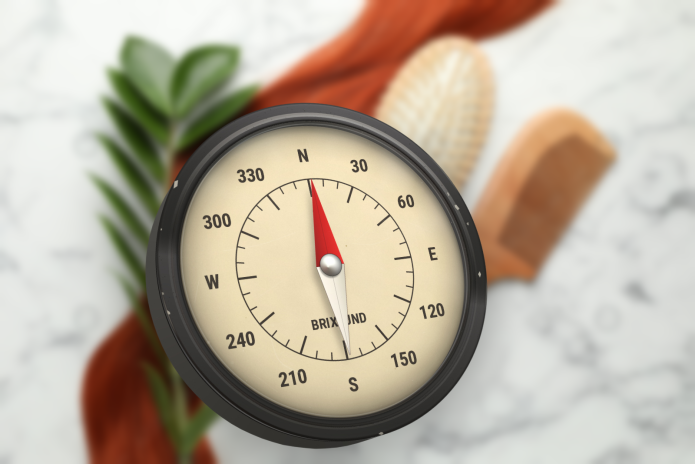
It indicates ° 0
